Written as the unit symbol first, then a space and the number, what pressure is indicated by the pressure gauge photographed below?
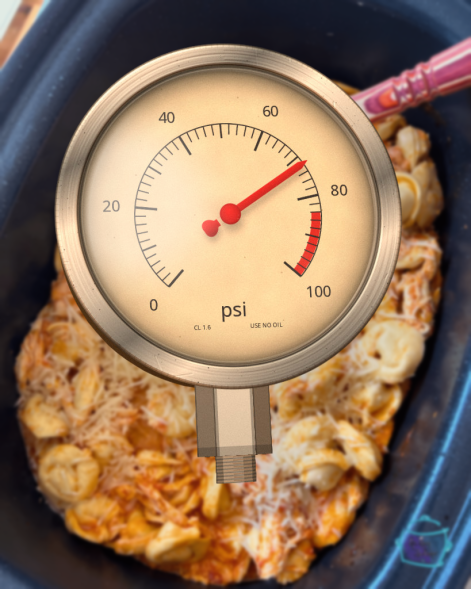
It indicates psi 72
